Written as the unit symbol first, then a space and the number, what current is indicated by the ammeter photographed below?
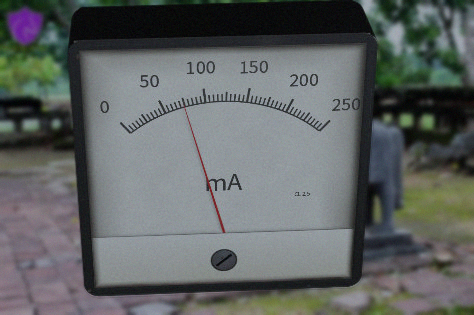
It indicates mA 75
